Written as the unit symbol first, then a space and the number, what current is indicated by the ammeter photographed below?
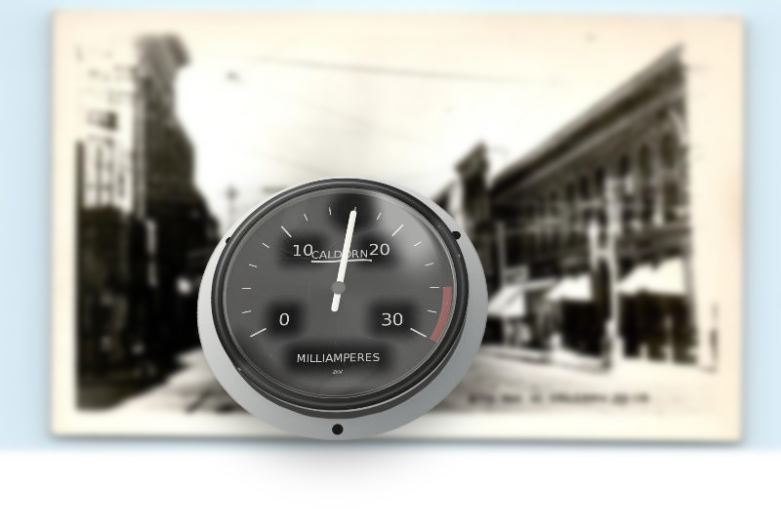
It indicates mA 16
